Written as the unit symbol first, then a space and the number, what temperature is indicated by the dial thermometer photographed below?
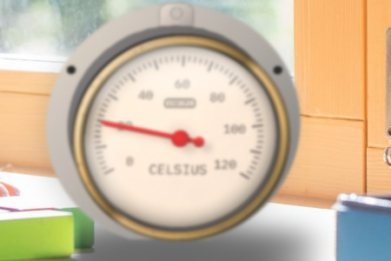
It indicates °C 20
